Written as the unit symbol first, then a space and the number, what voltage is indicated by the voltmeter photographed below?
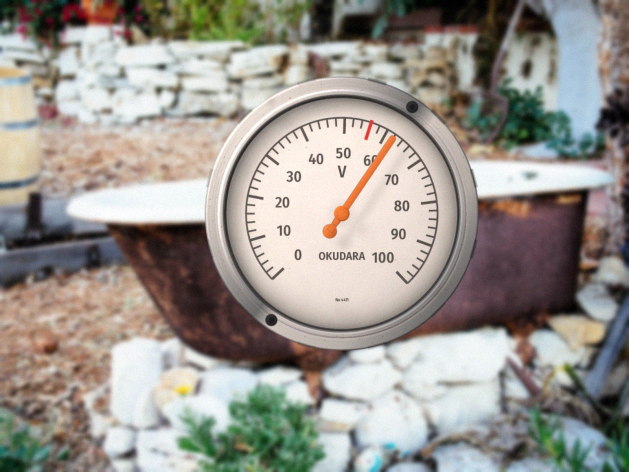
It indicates V 62
